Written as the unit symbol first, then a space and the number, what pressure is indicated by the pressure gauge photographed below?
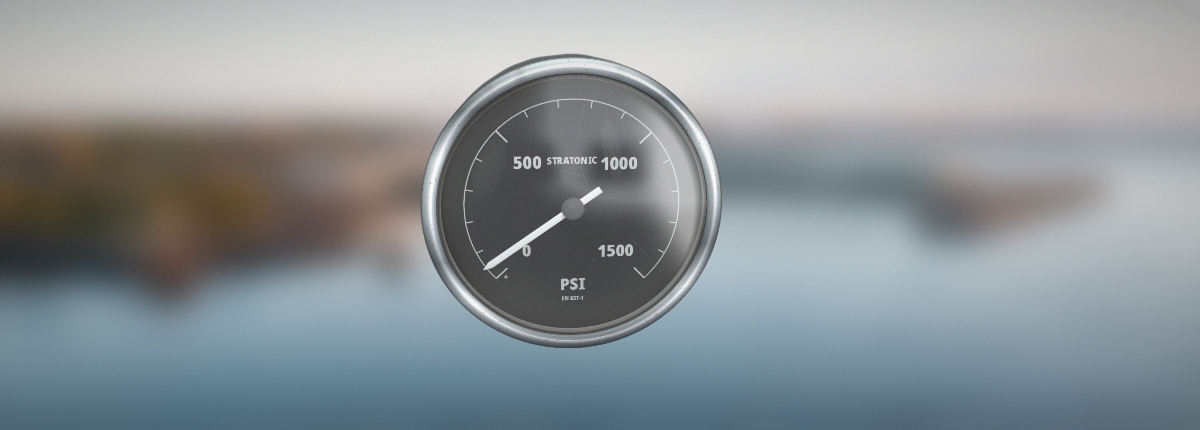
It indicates psi 50
